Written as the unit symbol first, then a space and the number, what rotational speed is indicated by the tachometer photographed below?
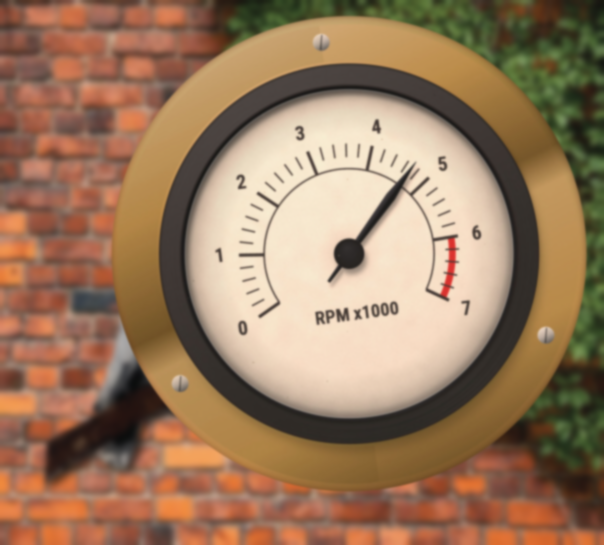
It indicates rpm 4700
